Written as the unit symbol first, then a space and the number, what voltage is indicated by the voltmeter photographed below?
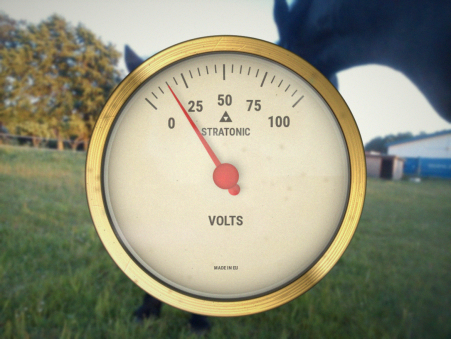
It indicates V 15
